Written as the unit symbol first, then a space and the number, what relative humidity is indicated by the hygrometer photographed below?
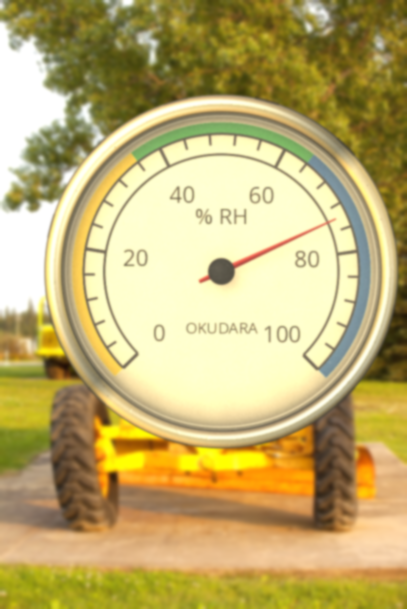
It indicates % 74
